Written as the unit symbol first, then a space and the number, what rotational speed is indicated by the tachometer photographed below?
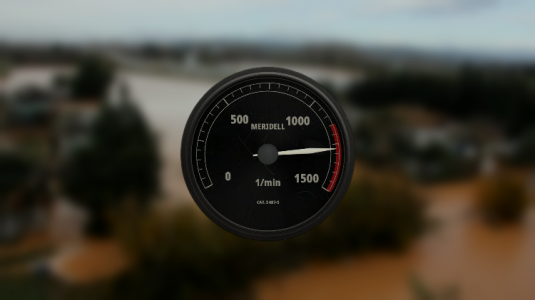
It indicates rpm 1275
